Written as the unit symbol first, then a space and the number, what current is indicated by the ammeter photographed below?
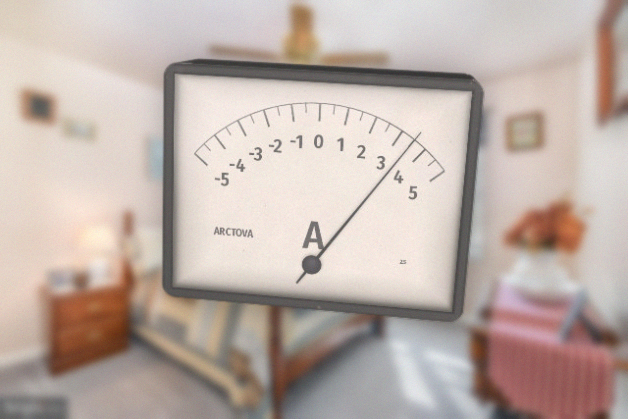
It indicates A 3.5
